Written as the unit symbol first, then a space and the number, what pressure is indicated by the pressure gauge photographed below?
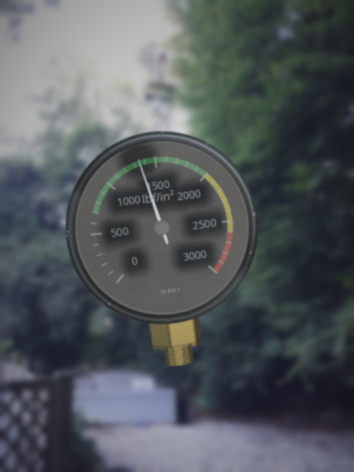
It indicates psi 1350
